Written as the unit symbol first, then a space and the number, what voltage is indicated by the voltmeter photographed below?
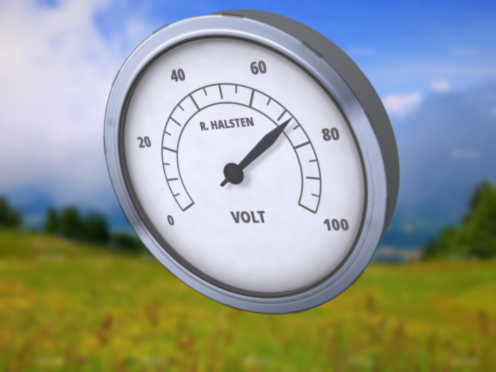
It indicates V 72.5
